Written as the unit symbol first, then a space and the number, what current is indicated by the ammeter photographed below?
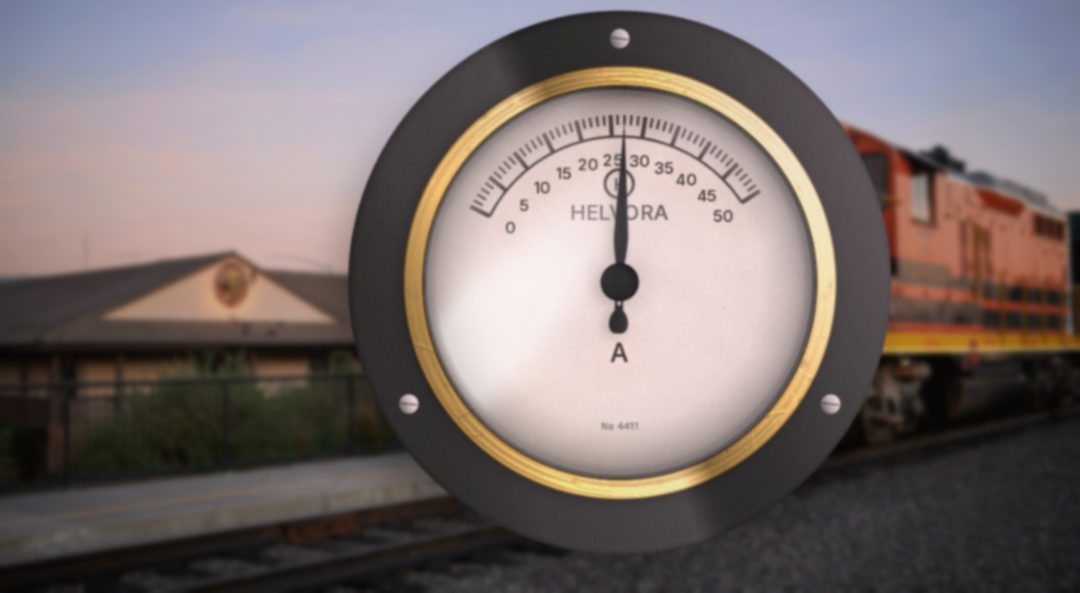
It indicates A 27
